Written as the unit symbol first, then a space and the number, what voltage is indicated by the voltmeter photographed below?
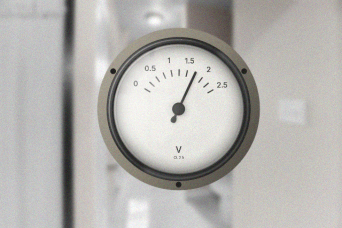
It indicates V 1.75
